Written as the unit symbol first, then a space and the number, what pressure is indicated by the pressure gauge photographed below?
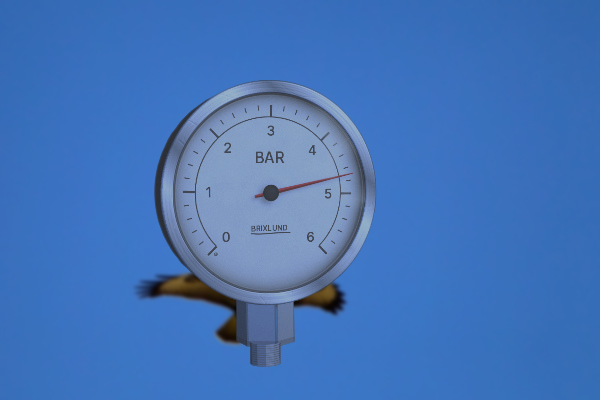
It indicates bar 4.7
